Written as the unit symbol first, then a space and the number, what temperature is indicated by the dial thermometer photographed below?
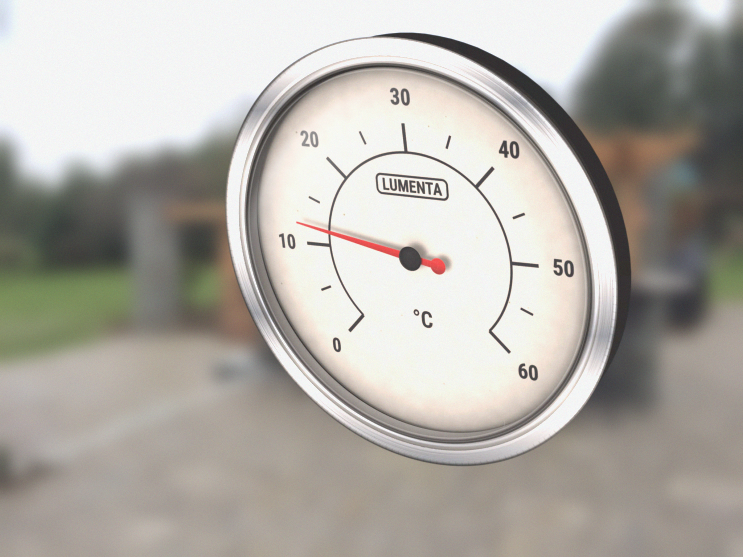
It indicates °C 12.5
